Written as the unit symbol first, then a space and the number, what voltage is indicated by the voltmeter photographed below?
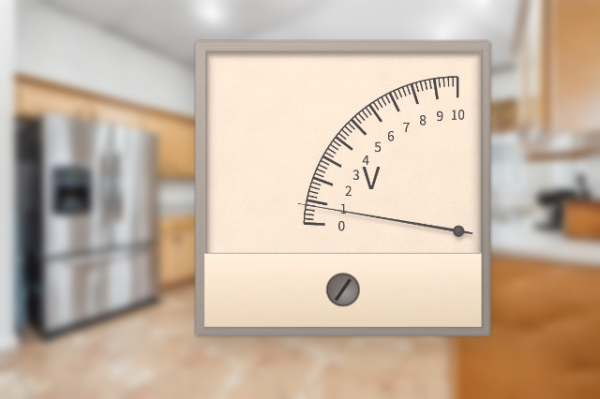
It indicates V 0.8
